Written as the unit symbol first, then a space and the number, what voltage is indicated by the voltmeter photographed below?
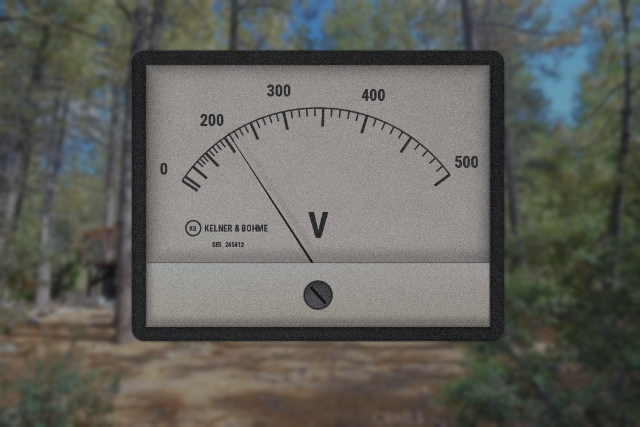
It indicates V 210
